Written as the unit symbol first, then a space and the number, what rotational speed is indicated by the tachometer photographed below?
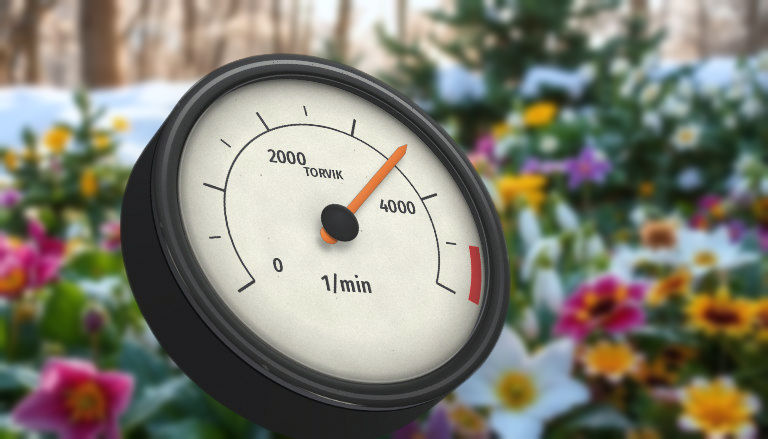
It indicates rpm 3500
